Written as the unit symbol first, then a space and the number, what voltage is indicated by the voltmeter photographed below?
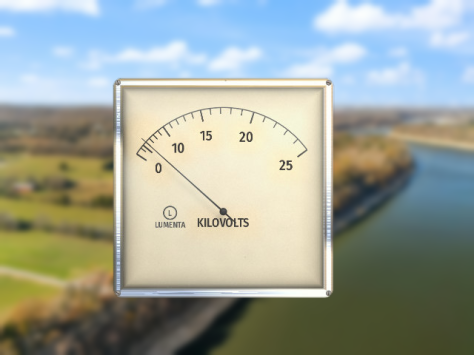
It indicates kV 6
